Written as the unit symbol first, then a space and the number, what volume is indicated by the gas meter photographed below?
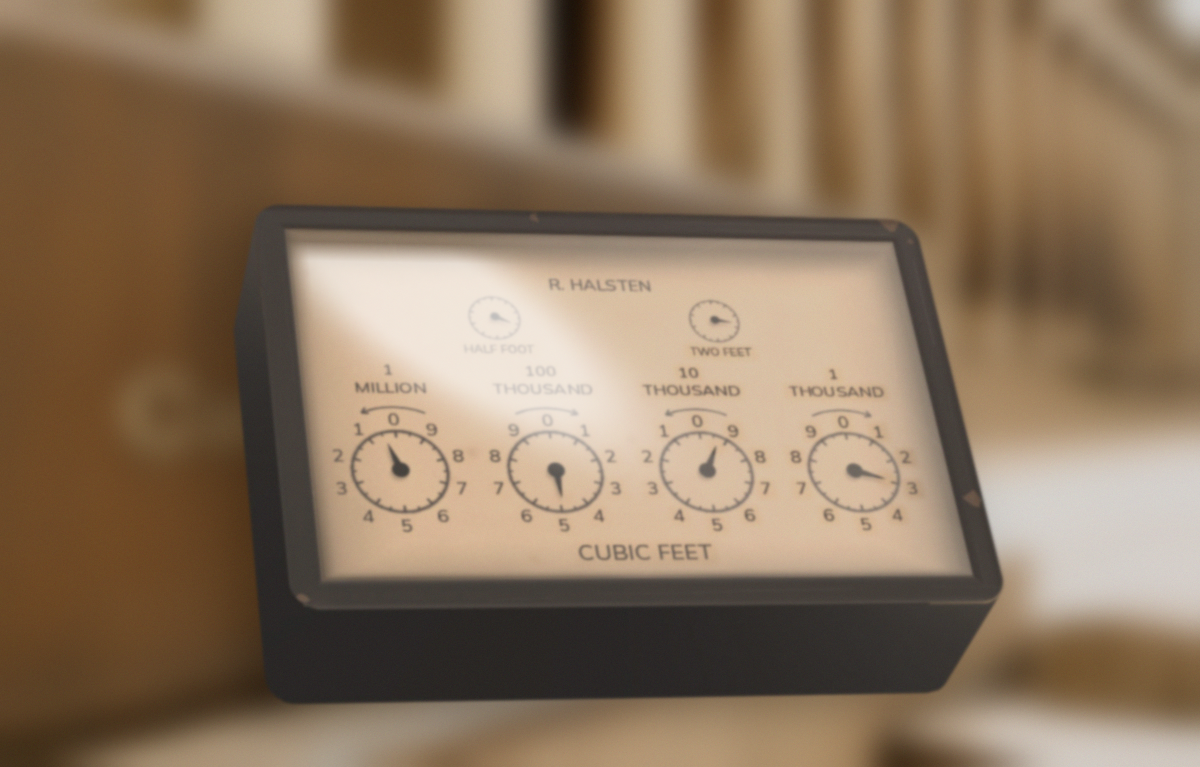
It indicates ft³ 49300
